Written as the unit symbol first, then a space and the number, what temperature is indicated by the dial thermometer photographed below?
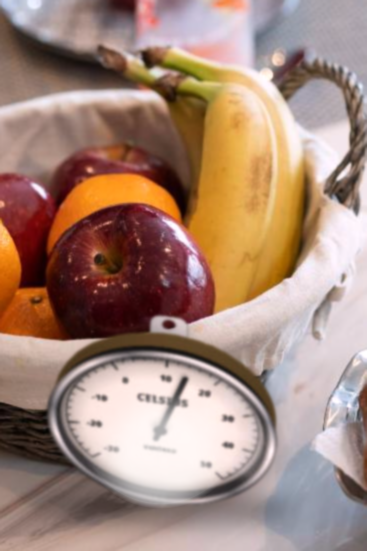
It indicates °C 14
